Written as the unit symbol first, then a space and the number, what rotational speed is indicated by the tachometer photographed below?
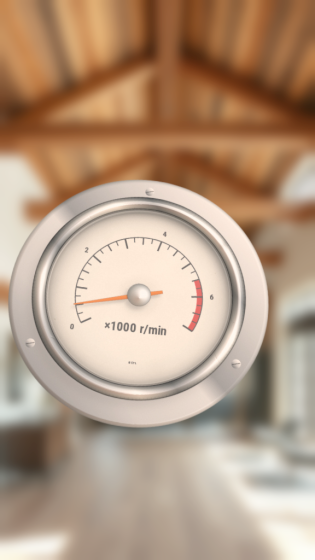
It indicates rpm 500
